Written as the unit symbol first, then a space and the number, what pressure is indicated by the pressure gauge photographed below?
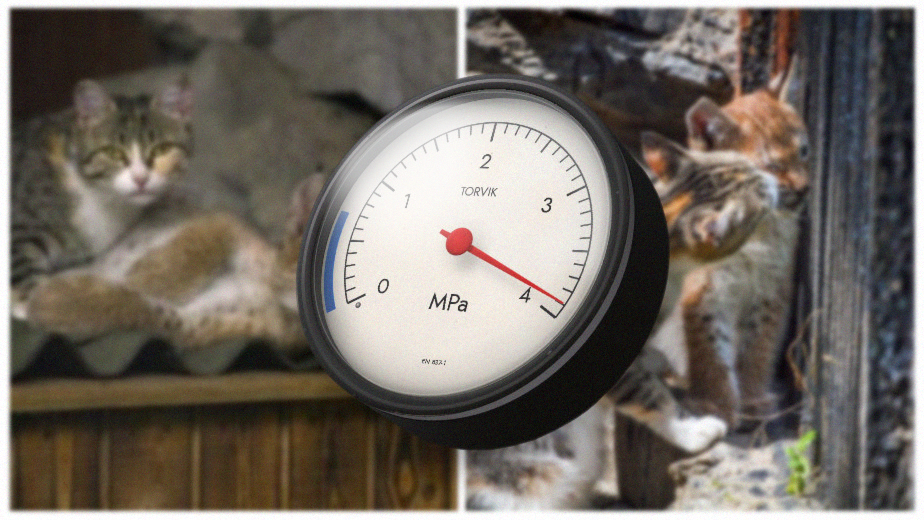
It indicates MPa 3.9
